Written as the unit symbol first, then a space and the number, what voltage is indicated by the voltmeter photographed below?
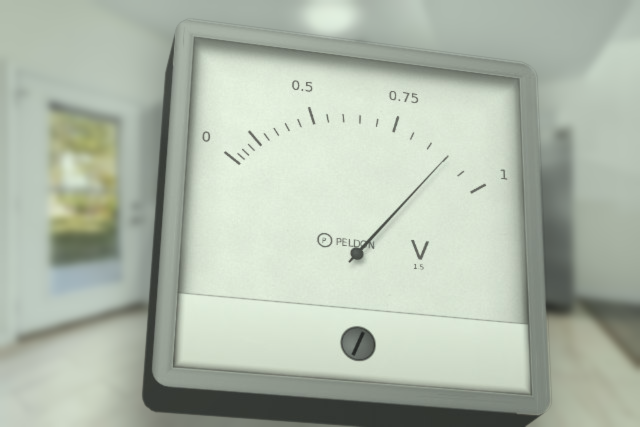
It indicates V 0.9
